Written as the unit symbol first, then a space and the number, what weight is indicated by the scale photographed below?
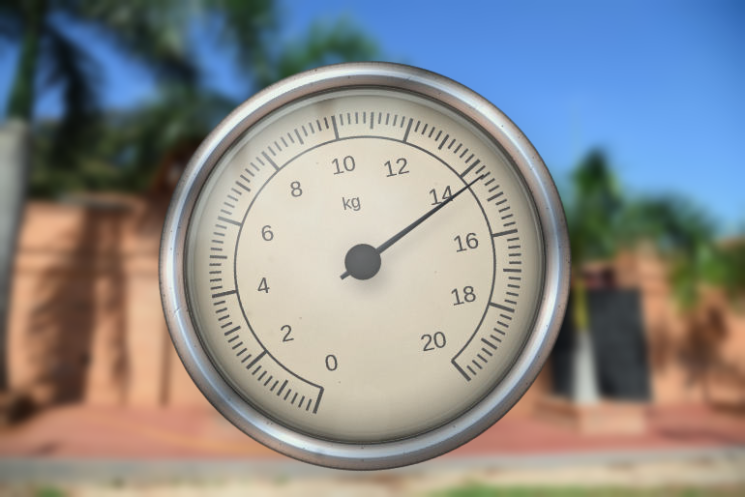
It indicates kg 14.4
